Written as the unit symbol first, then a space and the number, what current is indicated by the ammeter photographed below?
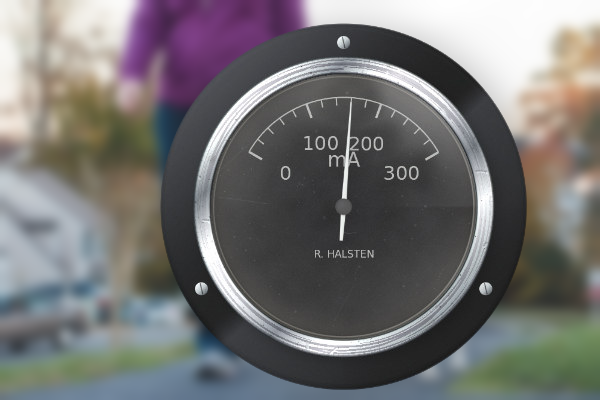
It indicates mA 160
